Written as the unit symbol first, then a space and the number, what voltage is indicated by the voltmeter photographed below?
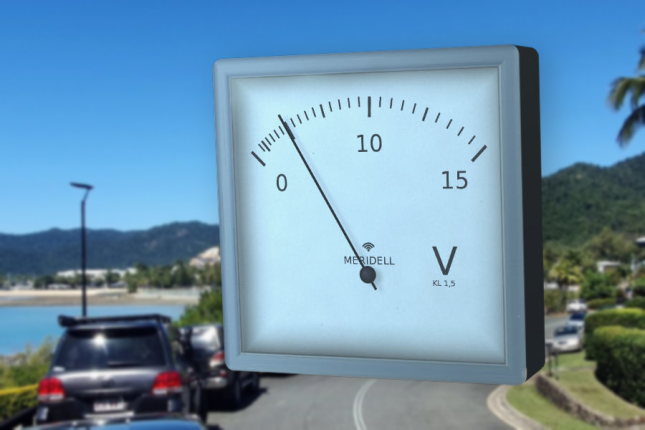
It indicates V 5
